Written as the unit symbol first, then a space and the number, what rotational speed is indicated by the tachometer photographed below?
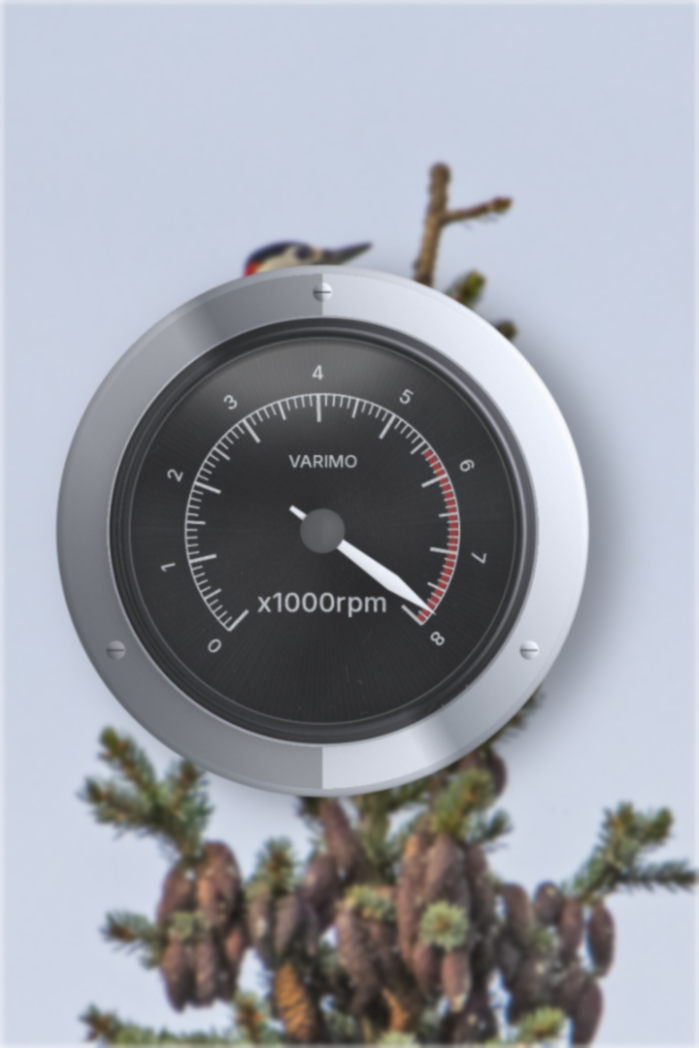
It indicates rpm 7800
